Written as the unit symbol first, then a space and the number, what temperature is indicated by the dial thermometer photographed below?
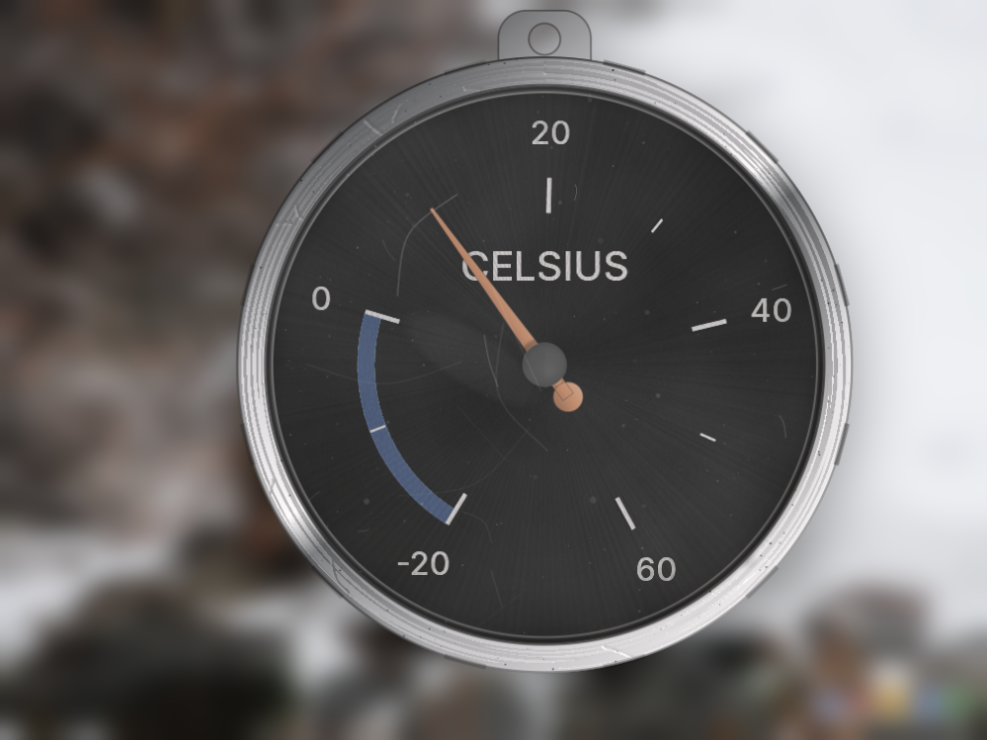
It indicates °C 10
